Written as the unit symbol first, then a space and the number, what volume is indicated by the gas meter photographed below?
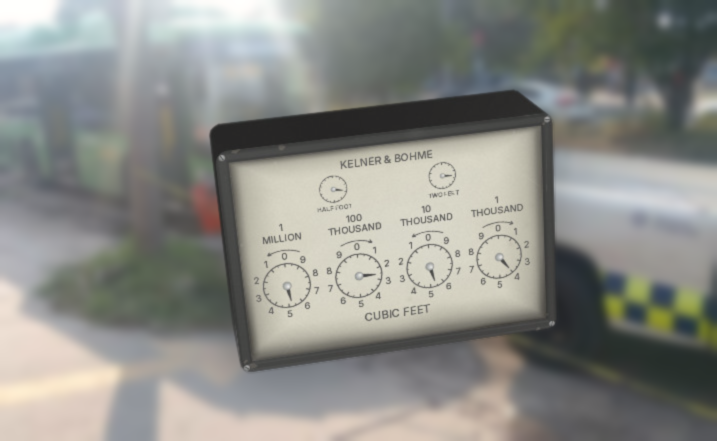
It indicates ft³ 525400
